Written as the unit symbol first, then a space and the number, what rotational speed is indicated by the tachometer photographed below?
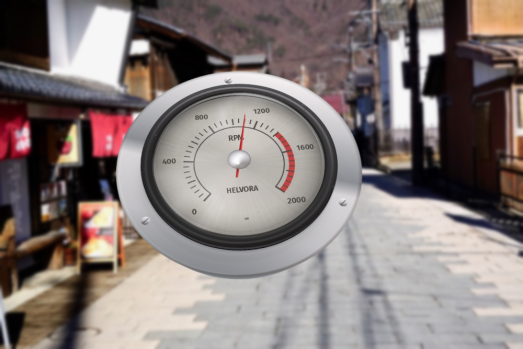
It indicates rpm 1100
